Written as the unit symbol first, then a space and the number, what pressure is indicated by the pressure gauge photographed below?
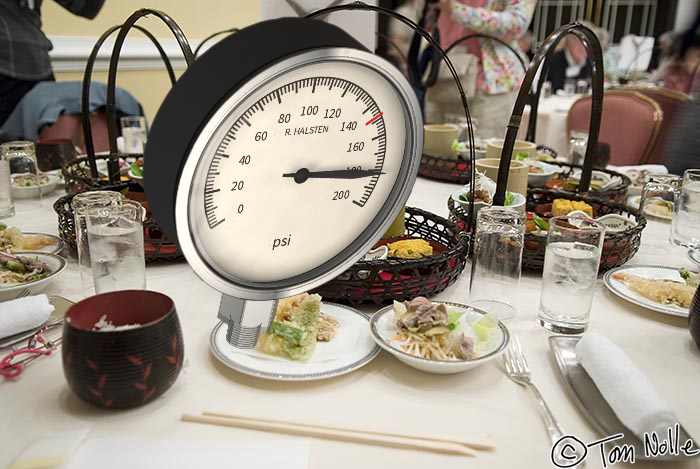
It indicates psi 180
